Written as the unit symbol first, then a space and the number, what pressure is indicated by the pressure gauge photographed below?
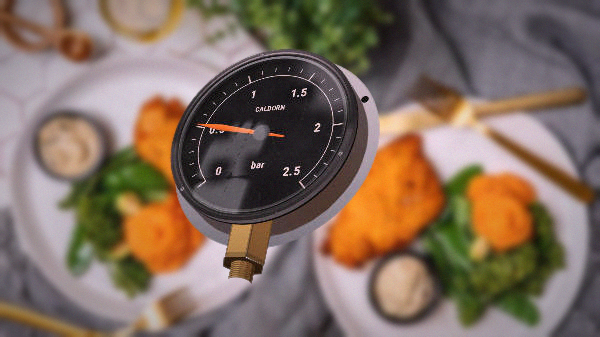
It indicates bar 0.5
